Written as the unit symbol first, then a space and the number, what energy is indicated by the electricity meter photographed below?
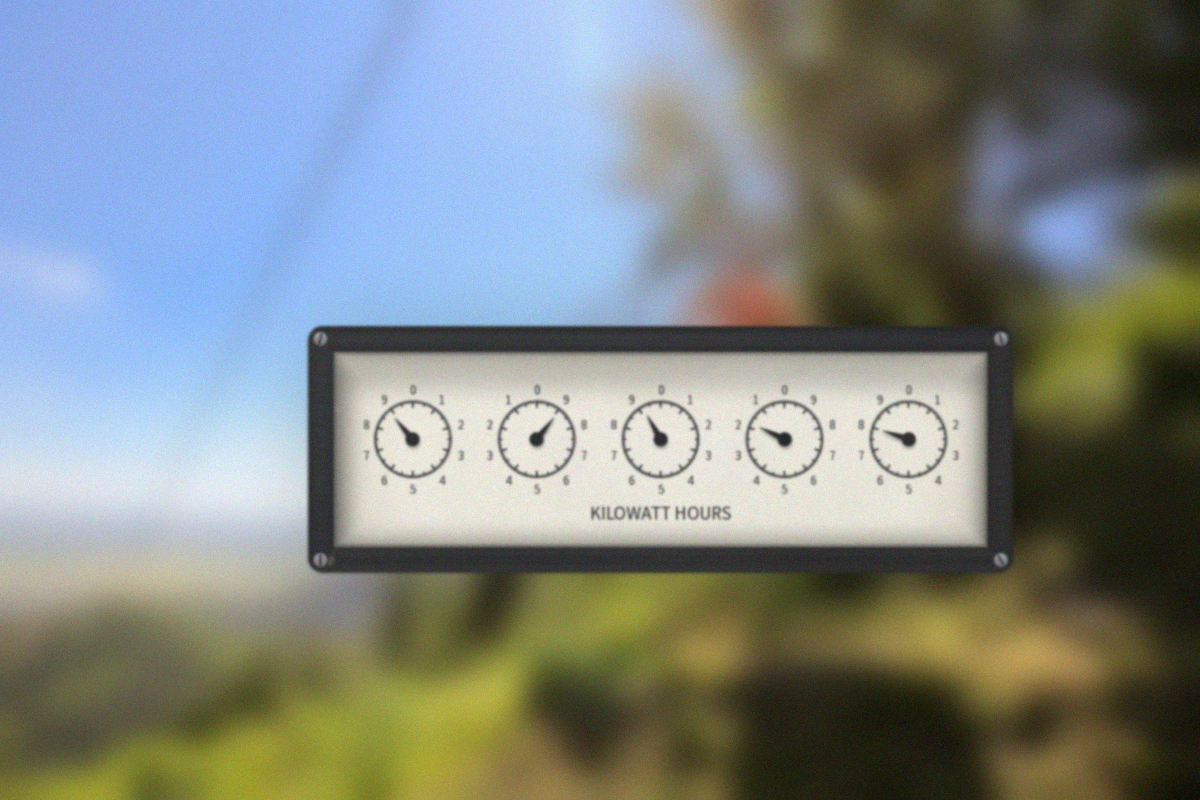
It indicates kWh 88918
